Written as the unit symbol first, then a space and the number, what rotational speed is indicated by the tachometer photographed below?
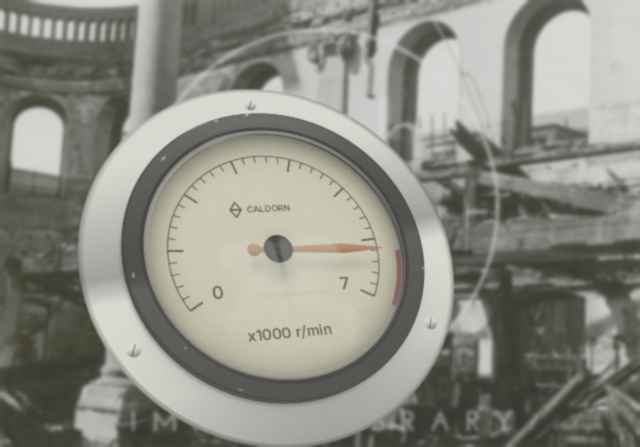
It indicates rpm 6200
